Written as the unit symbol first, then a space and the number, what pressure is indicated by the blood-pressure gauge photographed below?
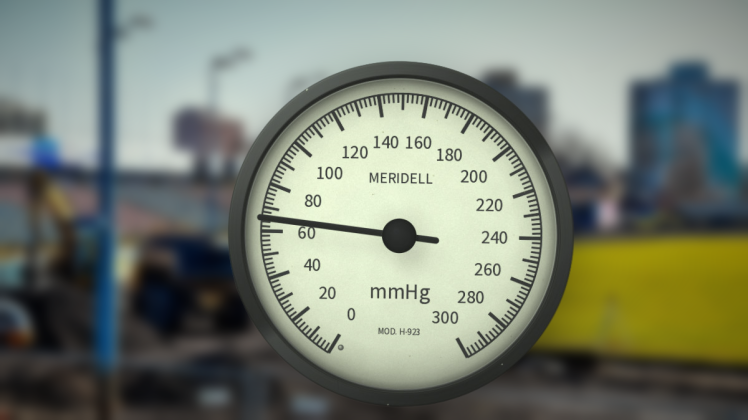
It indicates mmHg 66
